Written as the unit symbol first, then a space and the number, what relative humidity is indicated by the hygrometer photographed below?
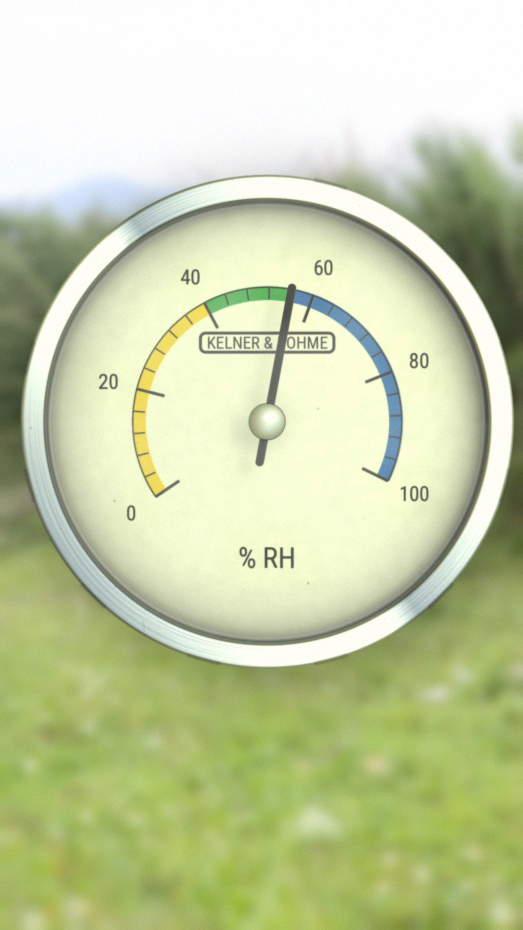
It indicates % 56
